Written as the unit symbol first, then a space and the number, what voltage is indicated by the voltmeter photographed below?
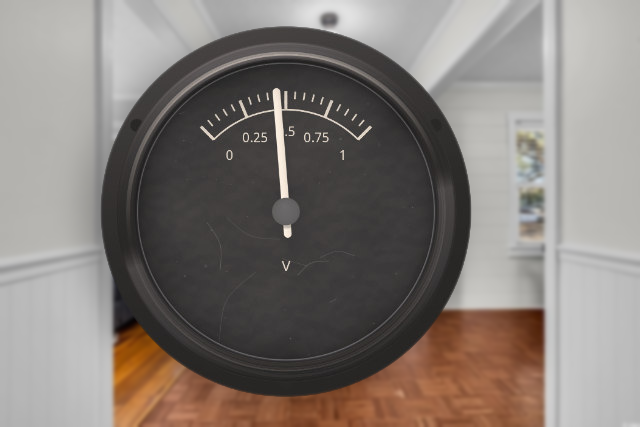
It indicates V 0.45
